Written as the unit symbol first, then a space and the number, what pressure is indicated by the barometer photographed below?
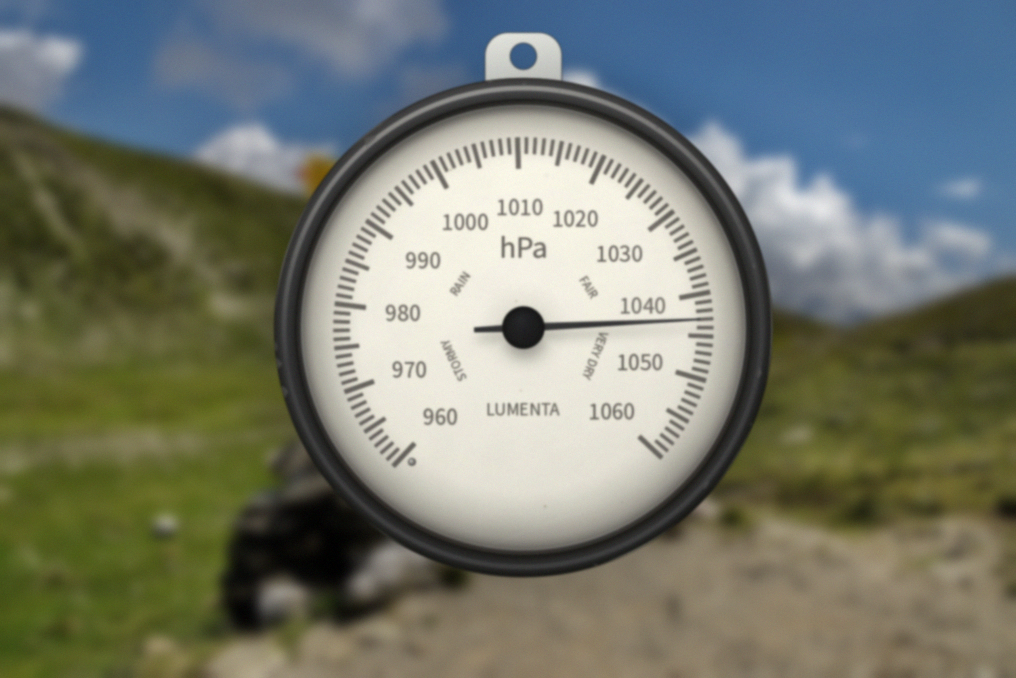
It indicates hPa 1043
